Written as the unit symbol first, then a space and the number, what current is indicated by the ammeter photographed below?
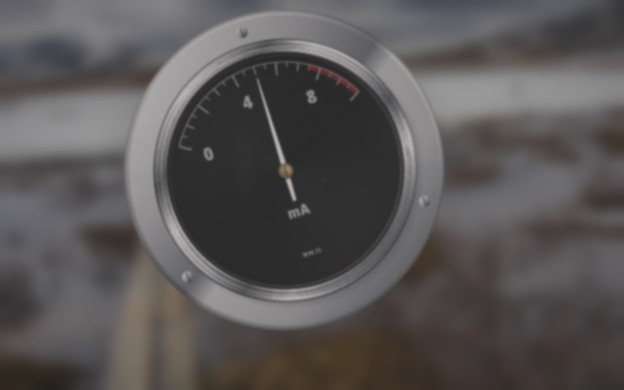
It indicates mA 5
